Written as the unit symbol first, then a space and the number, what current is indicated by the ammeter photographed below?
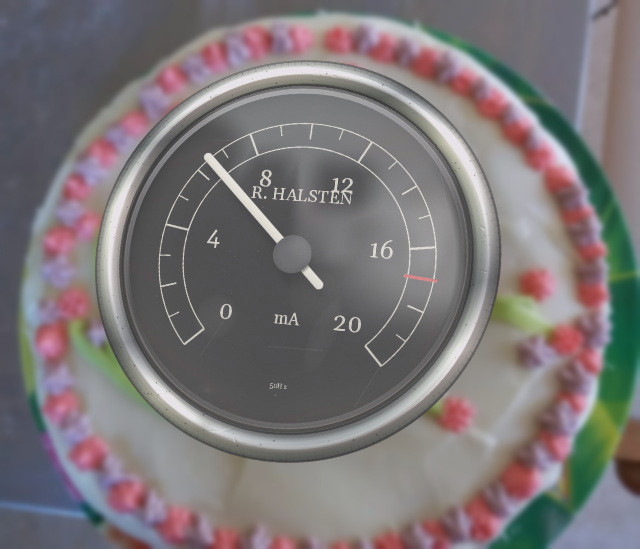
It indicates mA 6.5
